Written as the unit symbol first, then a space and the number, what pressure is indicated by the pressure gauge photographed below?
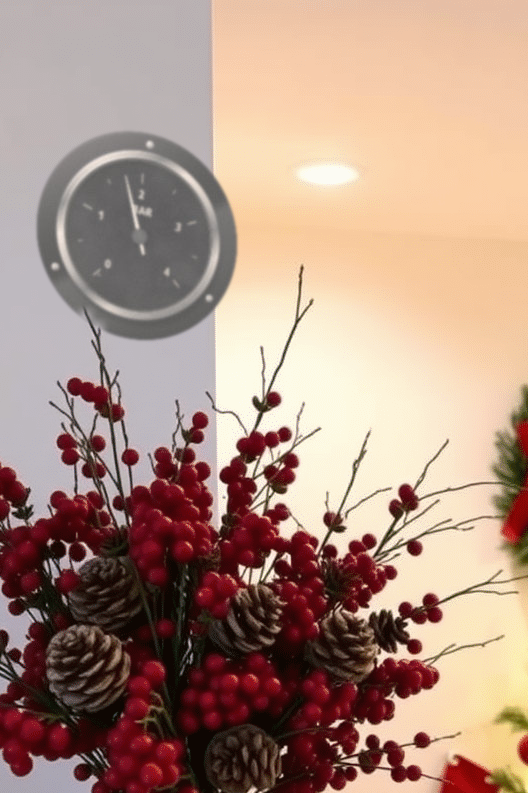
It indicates bar 1.75
